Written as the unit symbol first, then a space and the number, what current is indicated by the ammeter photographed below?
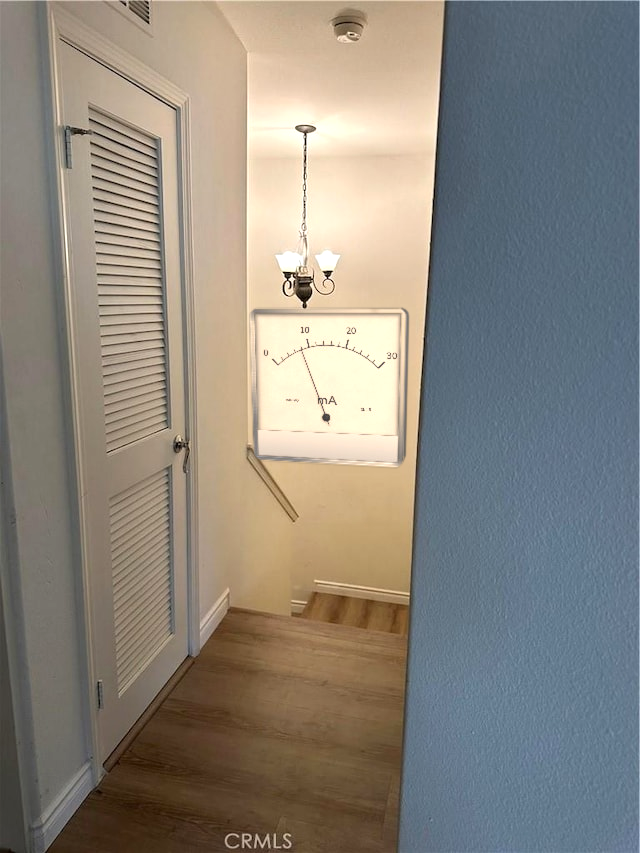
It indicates mA 8
